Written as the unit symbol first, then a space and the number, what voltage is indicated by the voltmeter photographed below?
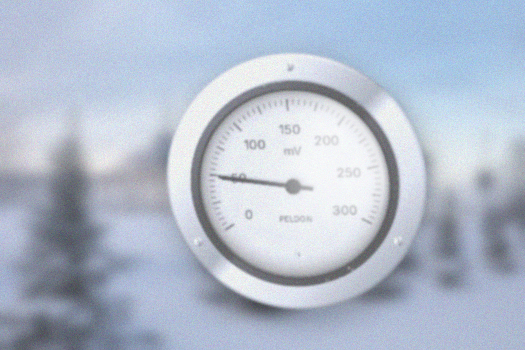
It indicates mV 50
